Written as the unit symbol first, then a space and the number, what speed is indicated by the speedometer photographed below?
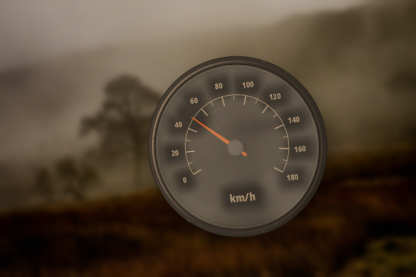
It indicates km/h 50
